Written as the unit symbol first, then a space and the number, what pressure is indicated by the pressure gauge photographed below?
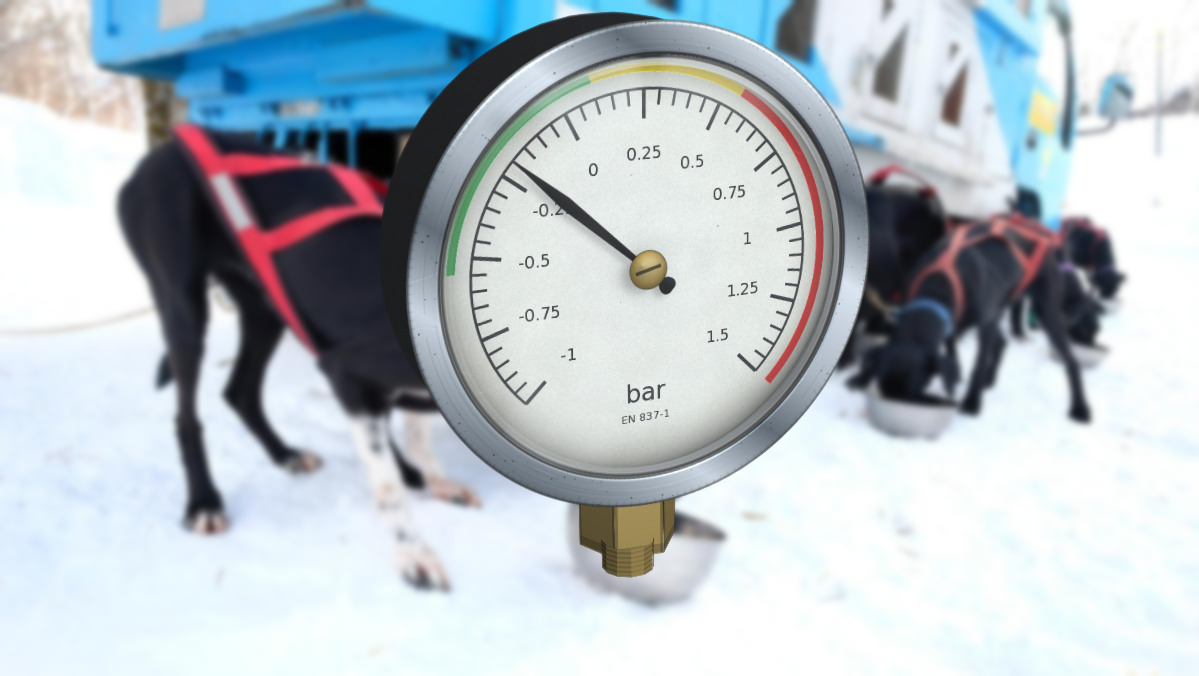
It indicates bar -0.2
